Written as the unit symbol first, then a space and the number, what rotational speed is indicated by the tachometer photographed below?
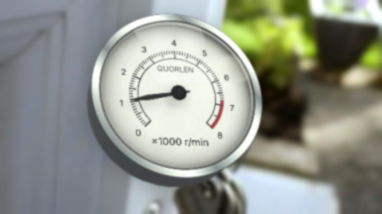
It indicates rpm 1000
